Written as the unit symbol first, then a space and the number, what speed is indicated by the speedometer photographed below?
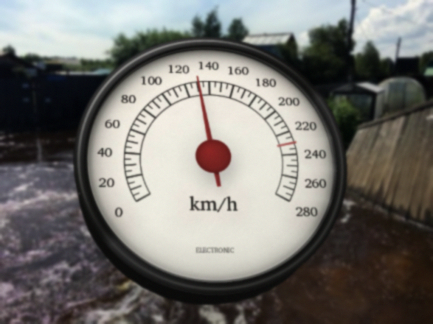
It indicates km/h 130
